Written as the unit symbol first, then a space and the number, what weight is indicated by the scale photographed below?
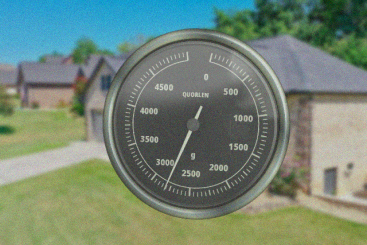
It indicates g 2800
